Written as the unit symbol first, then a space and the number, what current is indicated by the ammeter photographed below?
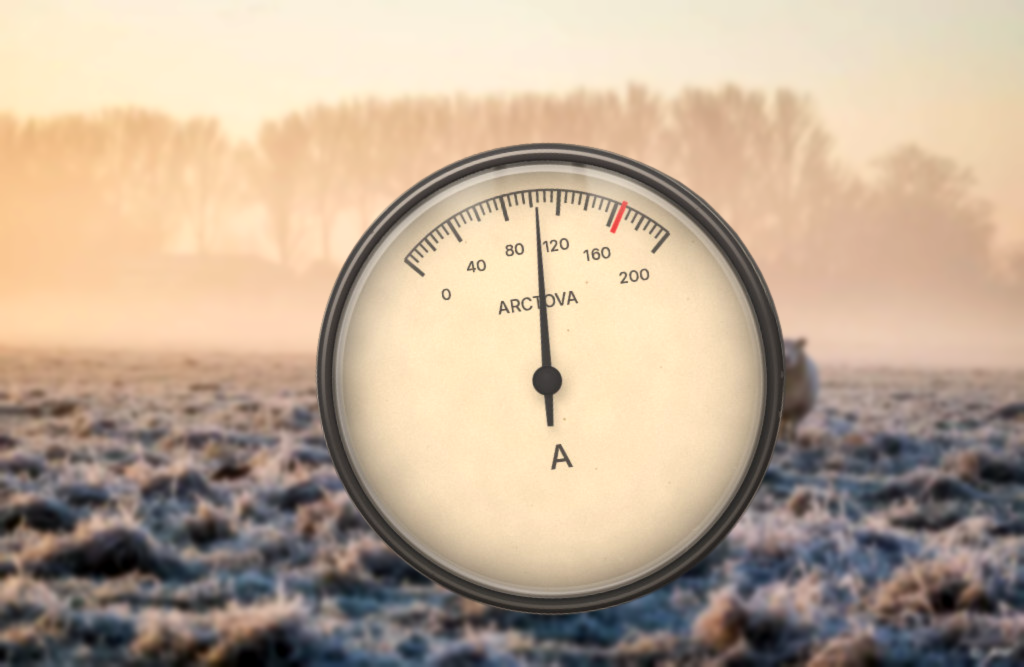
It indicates A 105
